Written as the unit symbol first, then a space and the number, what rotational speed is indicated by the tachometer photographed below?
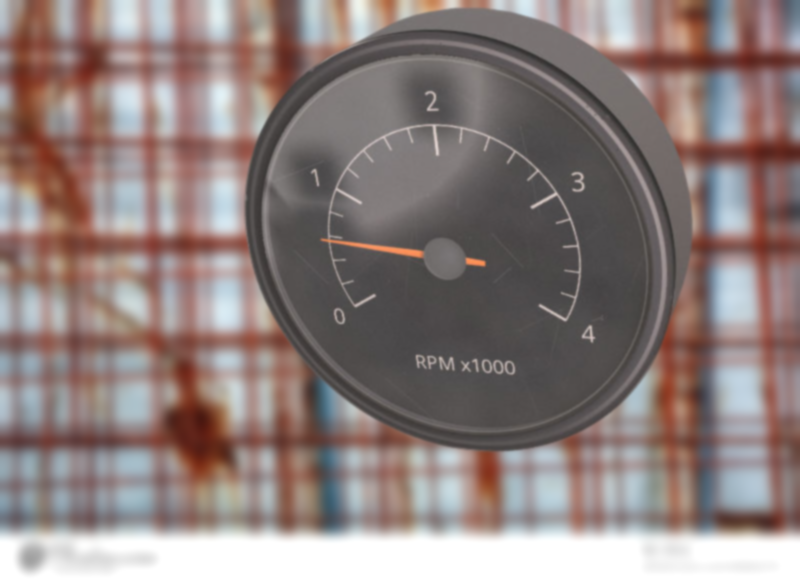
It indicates rpm 600
